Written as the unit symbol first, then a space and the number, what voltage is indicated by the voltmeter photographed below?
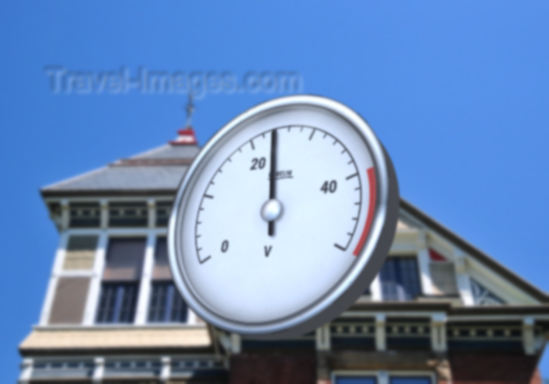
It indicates V 24
